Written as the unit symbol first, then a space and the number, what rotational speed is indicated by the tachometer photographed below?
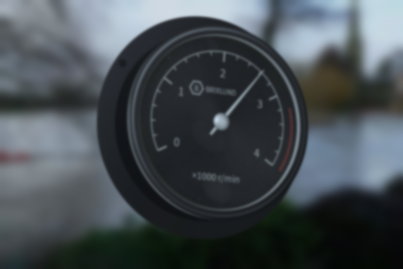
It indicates rpm 2600
